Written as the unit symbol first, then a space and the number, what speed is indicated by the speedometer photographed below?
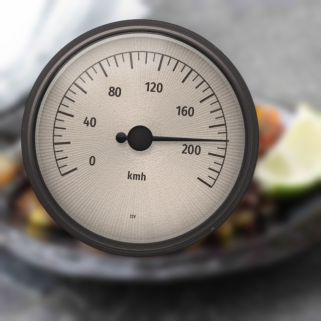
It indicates km/h 190
